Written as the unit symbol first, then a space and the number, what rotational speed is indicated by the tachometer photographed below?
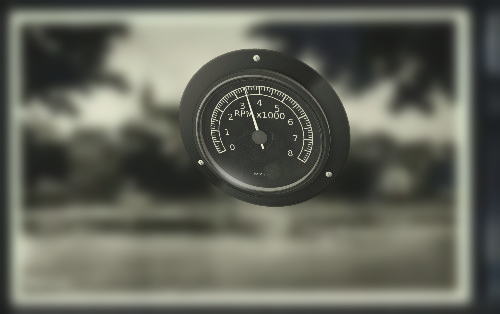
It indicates rpm 3500
